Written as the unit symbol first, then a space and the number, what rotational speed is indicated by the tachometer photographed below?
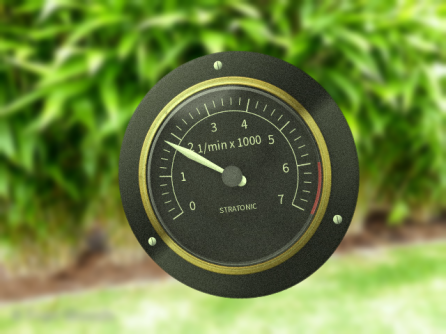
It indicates rpm 1800
